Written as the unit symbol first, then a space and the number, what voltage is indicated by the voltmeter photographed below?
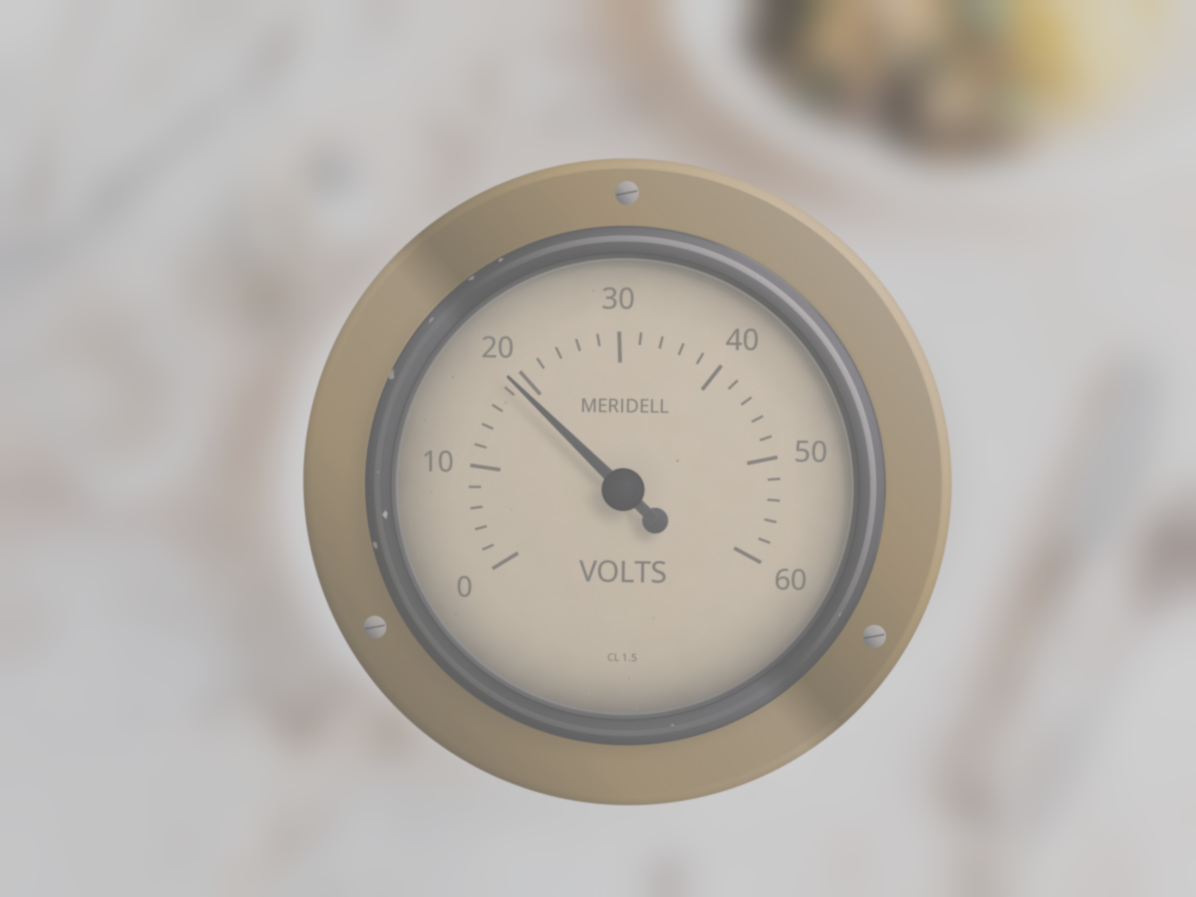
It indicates V 19
